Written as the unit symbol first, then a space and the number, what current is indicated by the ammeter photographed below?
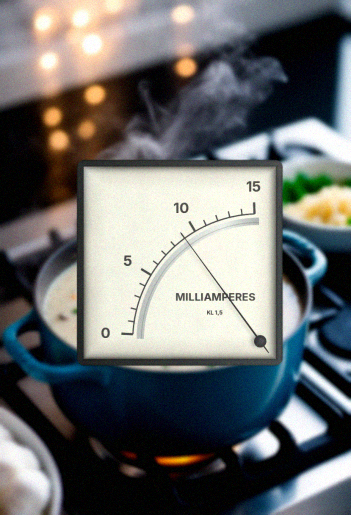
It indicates mA 9
